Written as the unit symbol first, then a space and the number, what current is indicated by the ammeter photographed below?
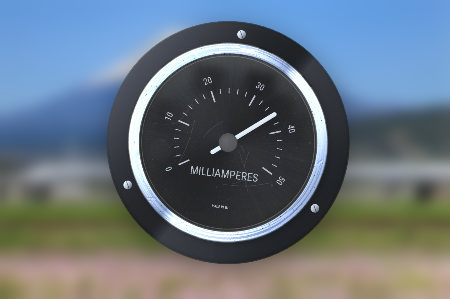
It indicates mA 36
